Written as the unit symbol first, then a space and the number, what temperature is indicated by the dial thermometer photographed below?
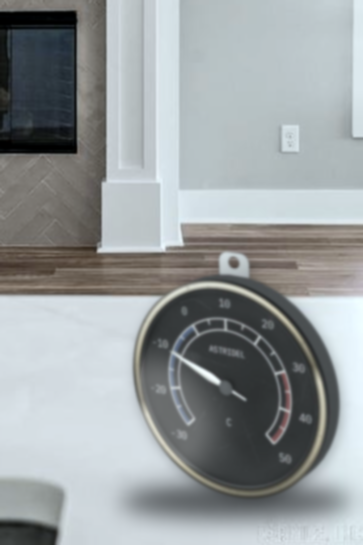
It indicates °C -10
